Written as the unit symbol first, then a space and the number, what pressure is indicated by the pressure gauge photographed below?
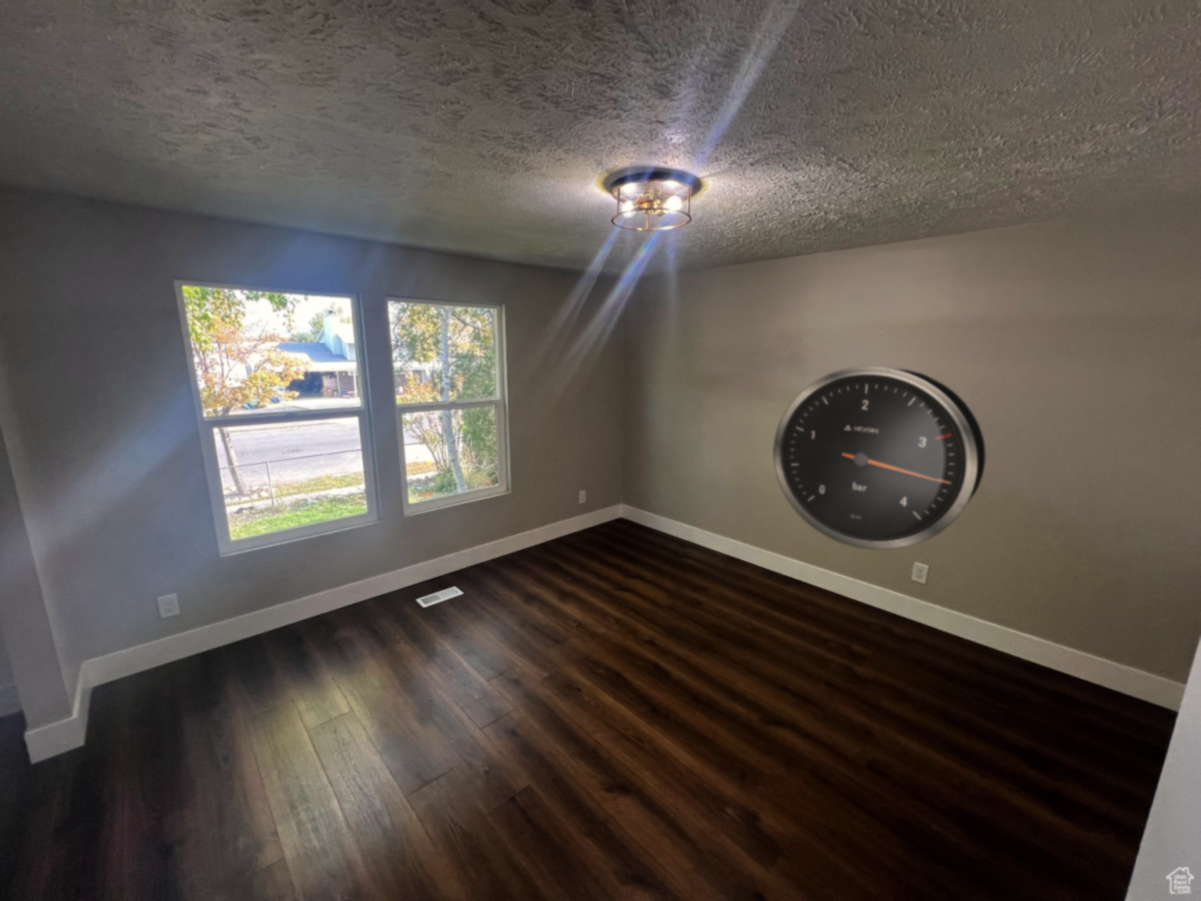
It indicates bar 3.5
